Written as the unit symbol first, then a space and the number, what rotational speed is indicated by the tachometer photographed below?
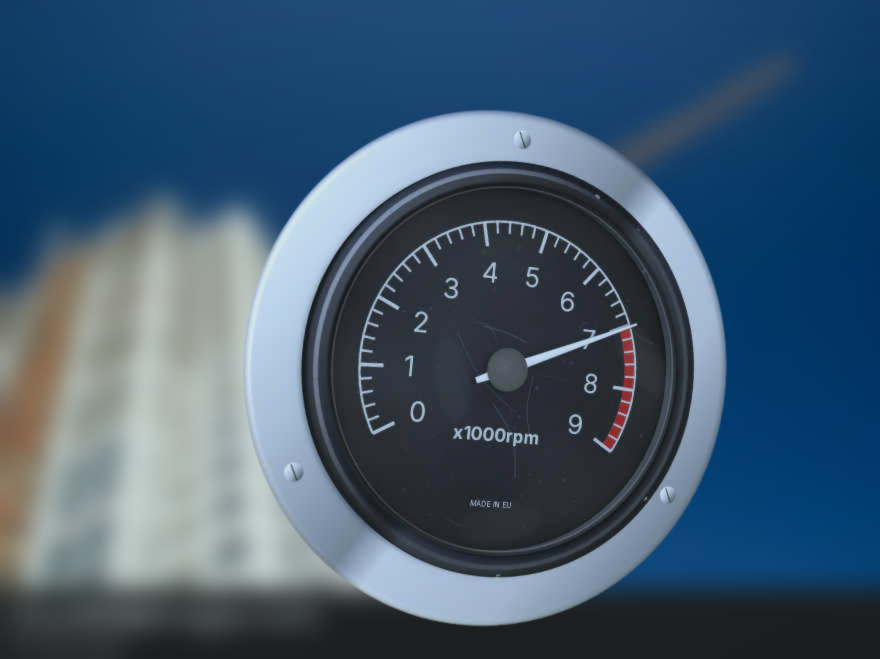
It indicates rpm 7000
